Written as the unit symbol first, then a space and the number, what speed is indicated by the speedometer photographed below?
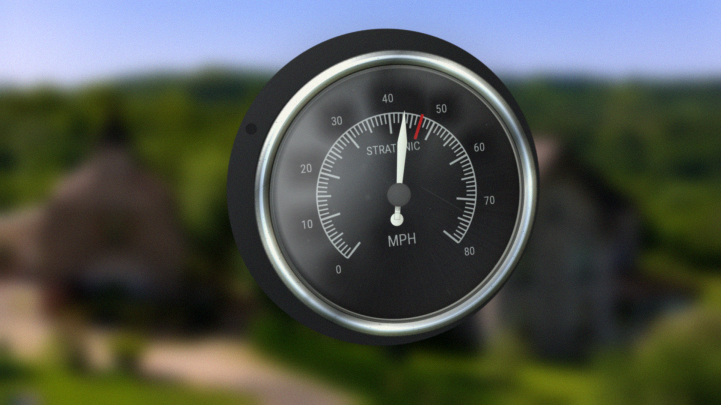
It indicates mph 43
